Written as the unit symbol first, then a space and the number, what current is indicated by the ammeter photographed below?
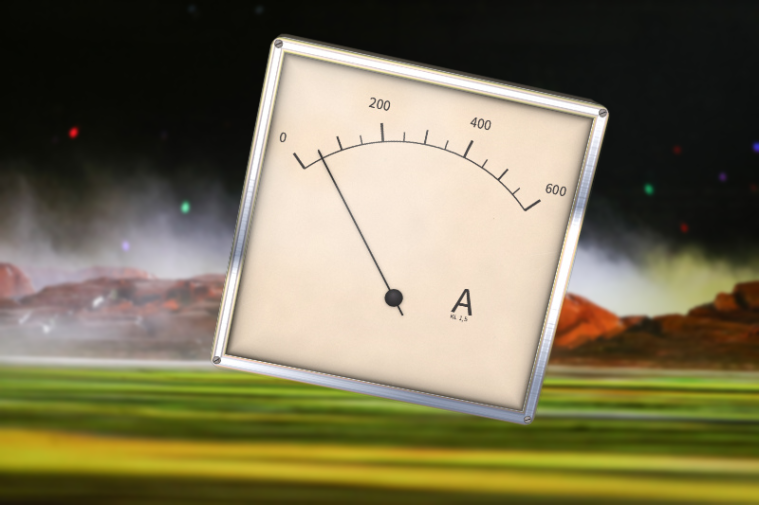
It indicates A 50
